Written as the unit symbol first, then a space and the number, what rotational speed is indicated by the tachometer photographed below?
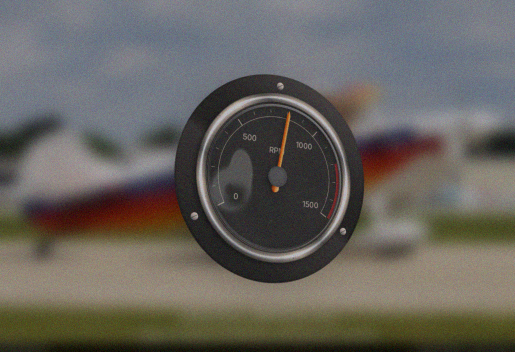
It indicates rpm 800
